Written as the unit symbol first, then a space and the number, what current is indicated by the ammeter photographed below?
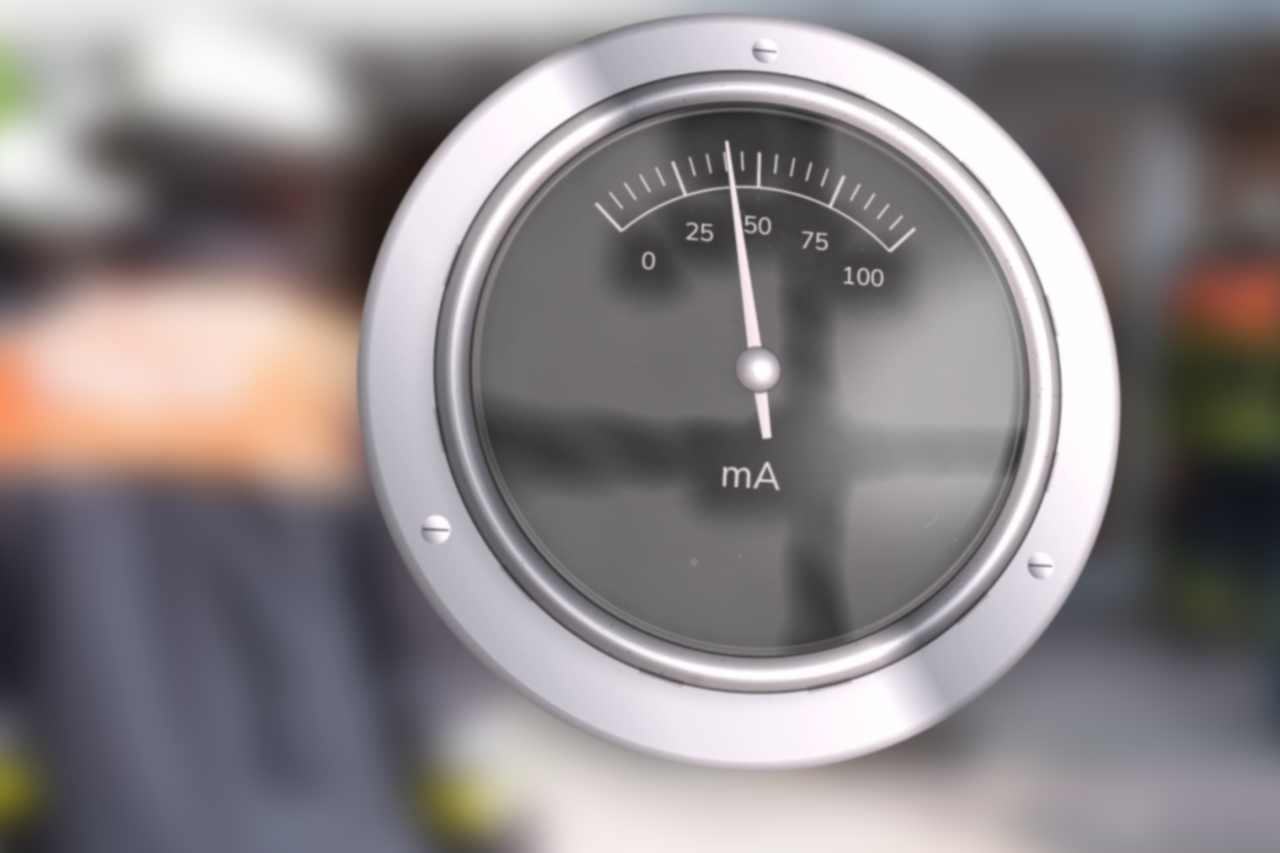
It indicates mA 40
